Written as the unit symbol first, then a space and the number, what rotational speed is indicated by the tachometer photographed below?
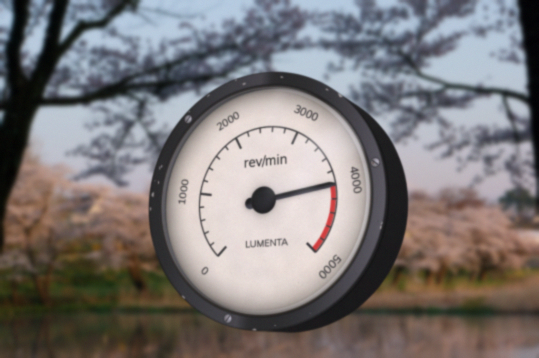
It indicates rpm 4000
